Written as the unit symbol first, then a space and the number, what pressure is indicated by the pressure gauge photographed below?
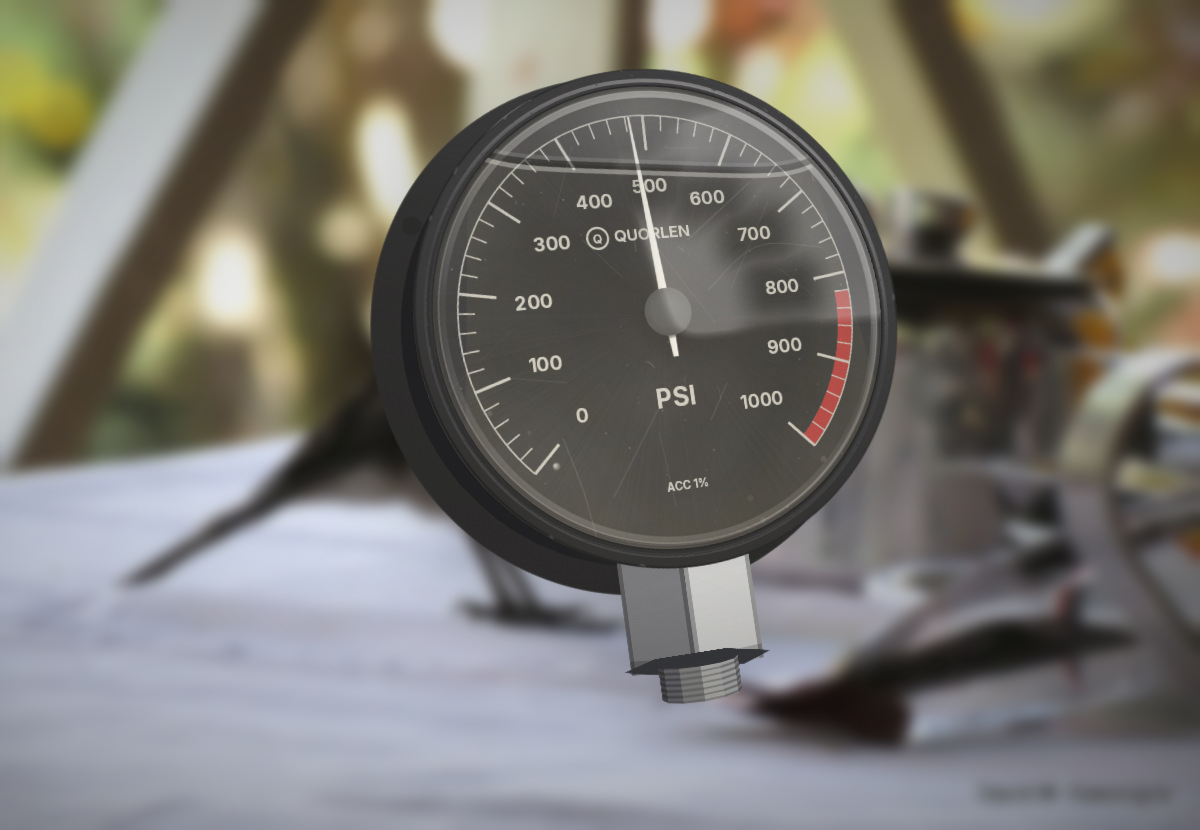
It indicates psi 480
